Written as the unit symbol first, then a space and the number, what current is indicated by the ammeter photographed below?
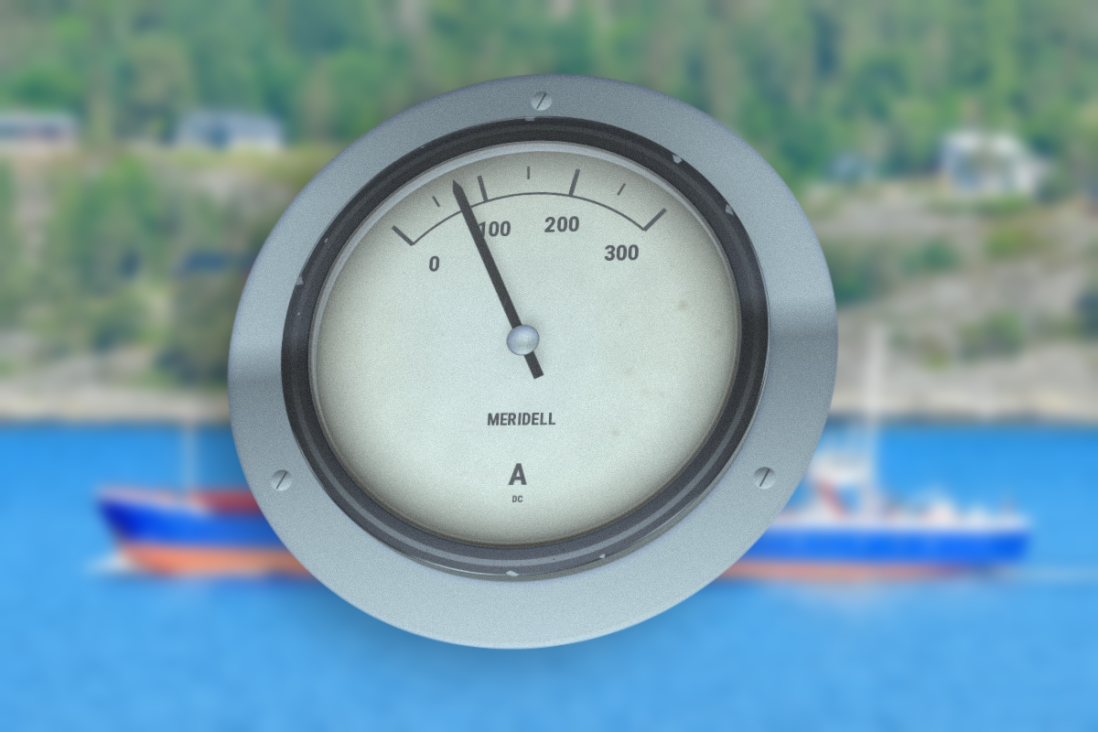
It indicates A 75
